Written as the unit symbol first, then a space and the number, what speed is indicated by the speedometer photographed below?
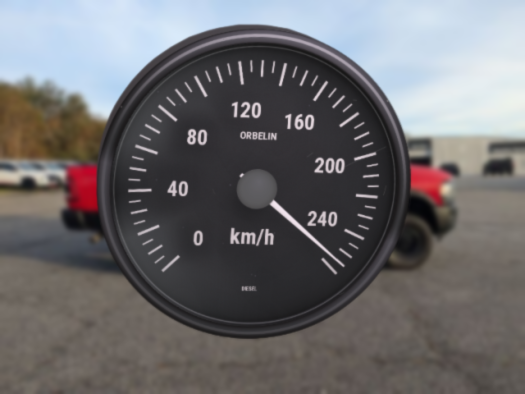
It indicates km/h 255
